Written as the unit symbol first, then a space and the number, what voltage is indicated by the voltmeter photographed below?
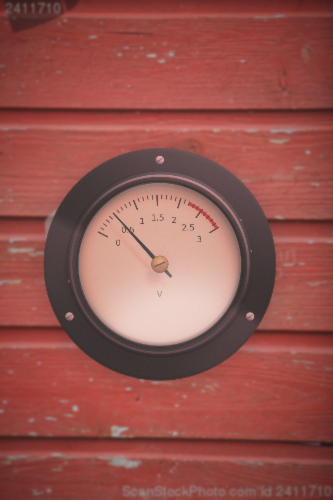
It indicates V 0.5
